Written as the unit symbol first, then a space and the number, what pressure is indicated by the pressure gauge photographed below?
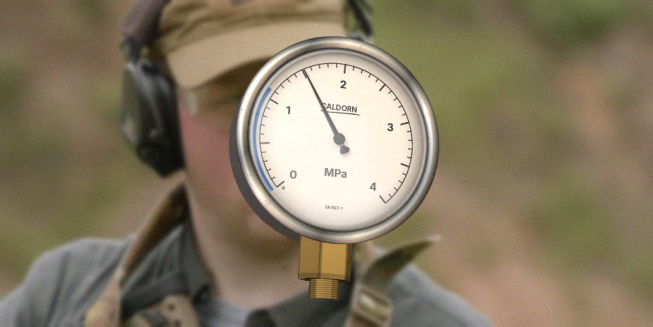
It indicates MPa 1.5
